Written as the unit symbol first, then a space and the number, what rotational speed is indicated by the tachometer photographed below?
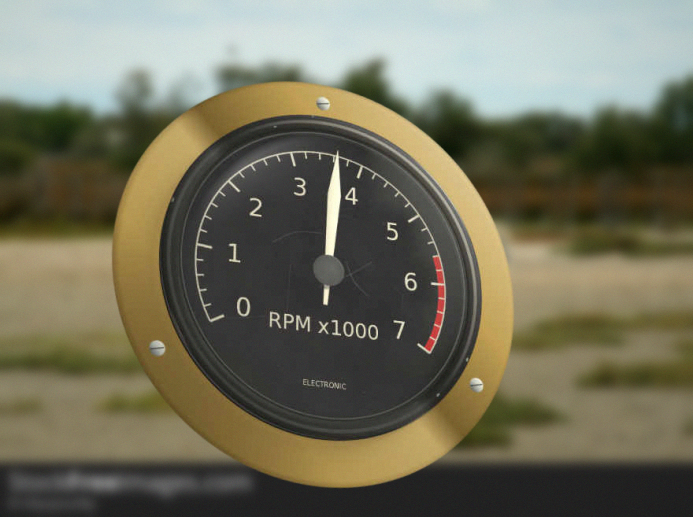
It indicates rpm 3600
